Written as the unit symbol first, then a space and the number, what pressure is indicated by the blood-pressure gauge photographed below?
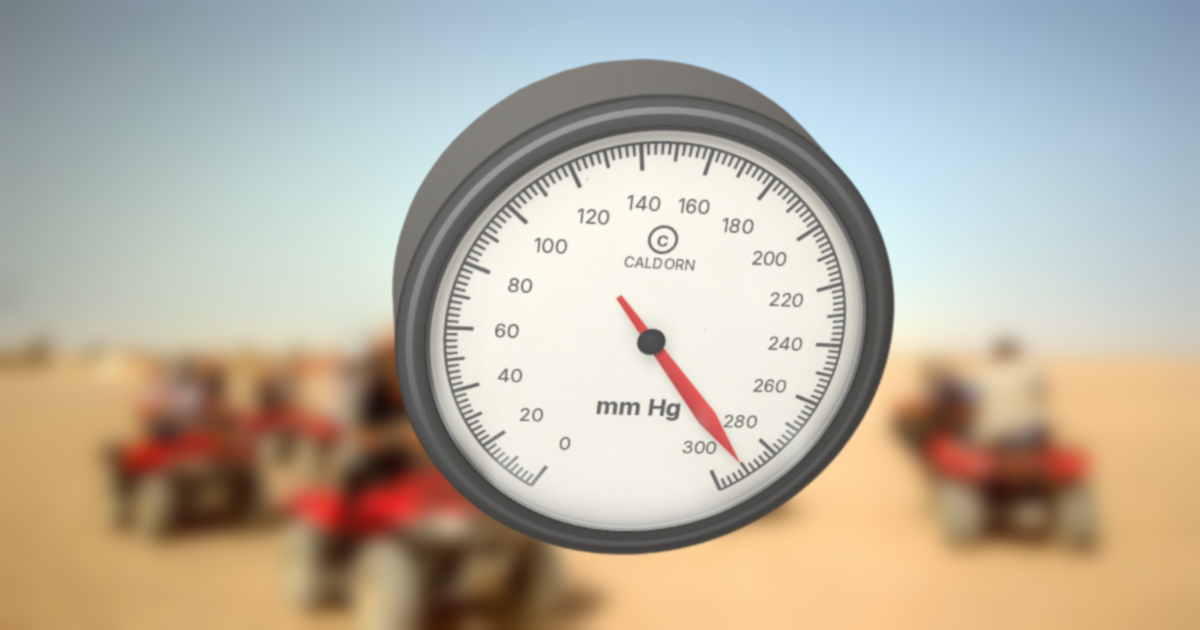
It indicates mmHg 290
